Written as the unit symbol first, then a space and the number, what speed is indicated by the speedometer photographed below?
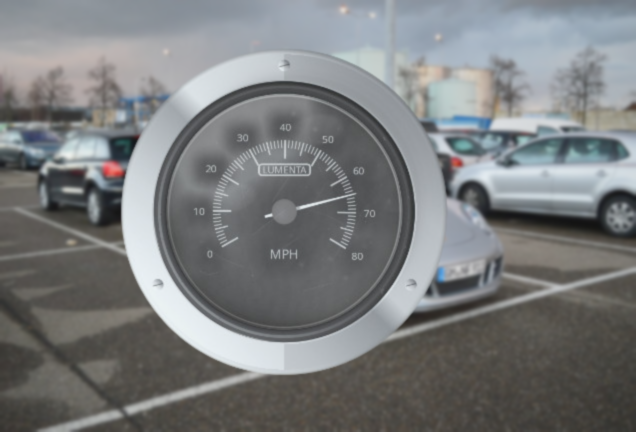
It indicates mph 65
